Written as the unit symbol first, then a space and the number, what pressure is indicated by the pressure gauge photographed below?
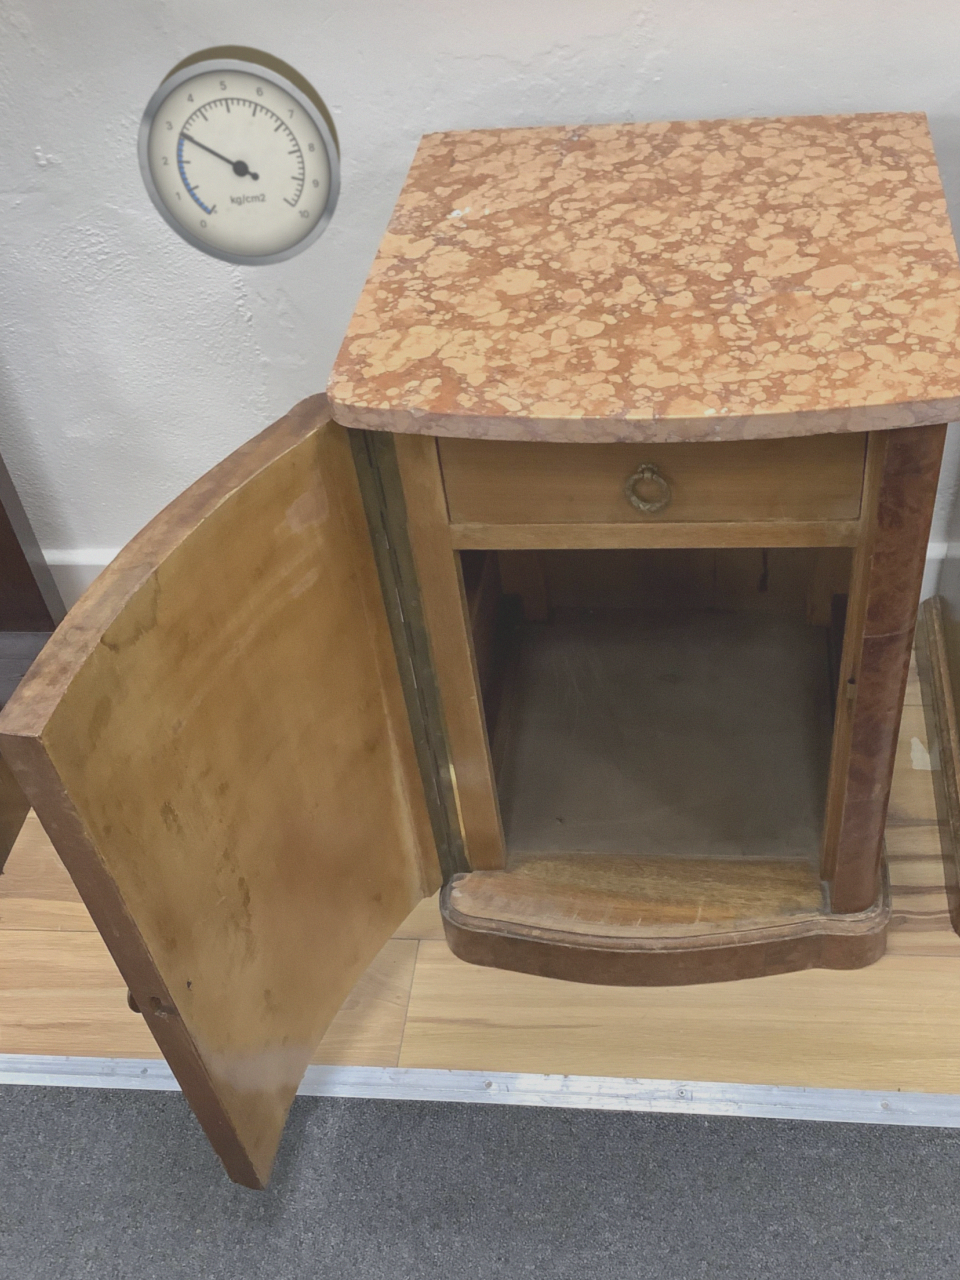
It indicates kg/cm² 3
